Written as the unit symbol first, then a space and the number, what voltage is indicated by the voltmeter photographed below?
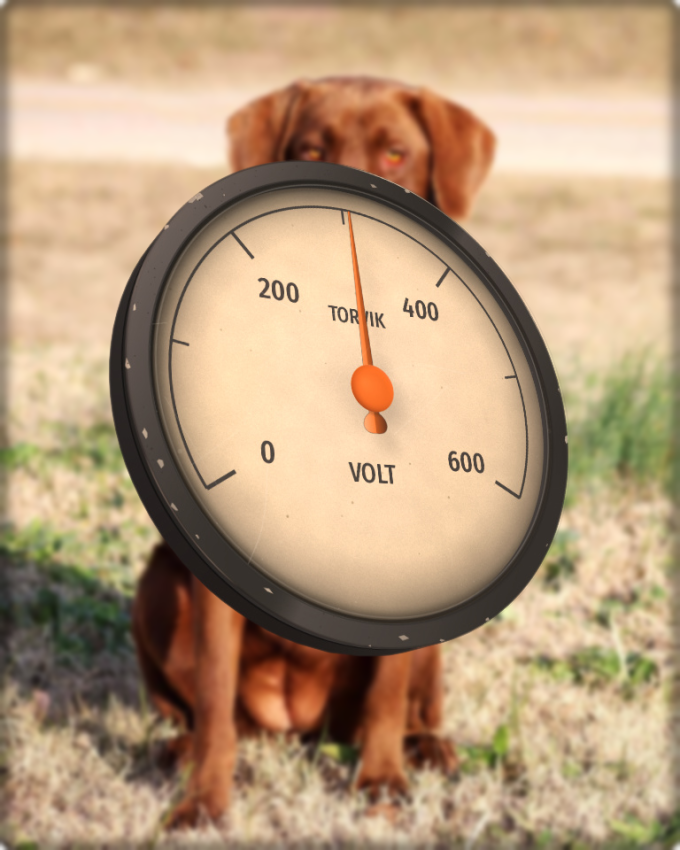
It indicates V 300
